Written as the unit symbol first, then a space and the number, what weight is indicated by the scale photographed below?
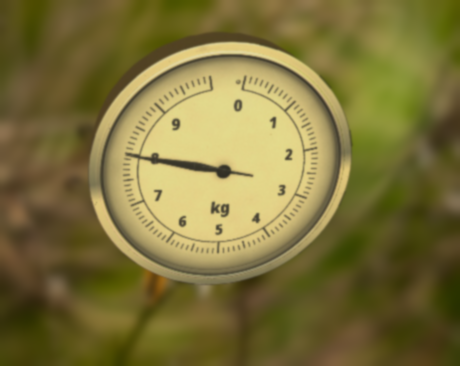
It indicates kg 8
